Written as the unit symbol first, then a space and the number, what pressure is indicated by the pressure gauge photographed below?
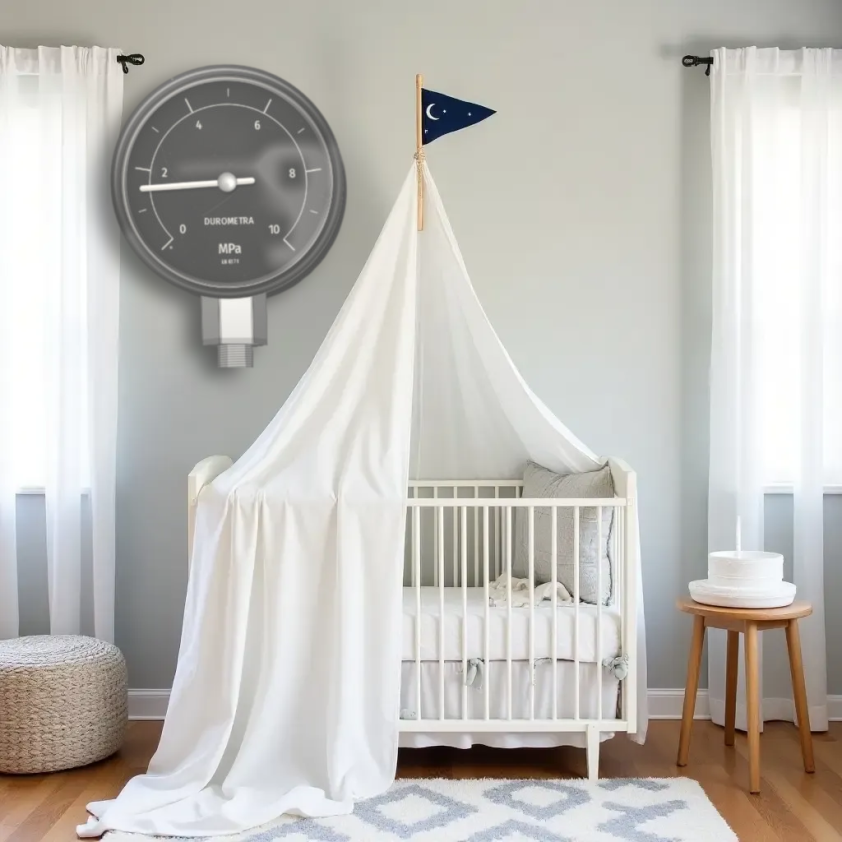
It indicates MPa 1.5
